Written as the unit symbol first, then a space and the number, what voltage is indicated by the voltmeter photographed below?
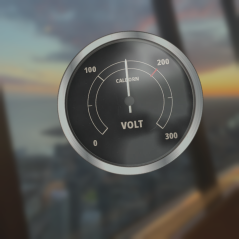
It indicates V 150
